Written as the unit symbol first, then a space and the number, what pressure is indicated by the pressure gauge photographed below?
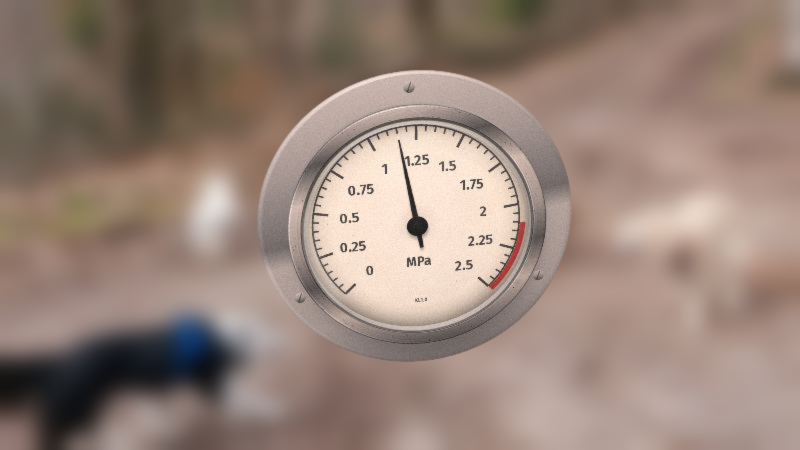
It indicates MPa 1.15
